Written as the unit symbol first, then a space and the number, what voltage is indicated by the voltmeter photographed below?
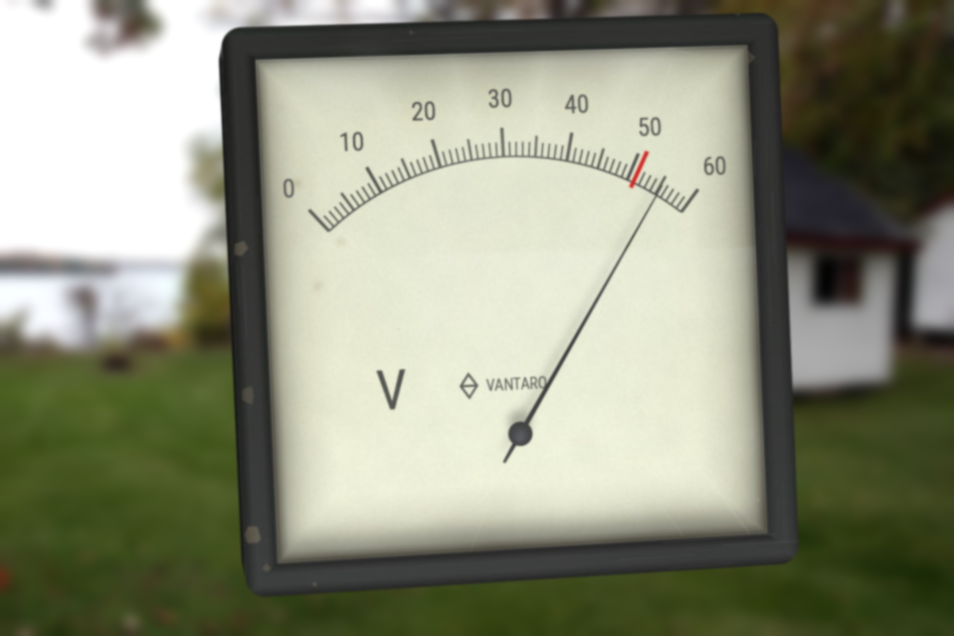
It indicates V 55
